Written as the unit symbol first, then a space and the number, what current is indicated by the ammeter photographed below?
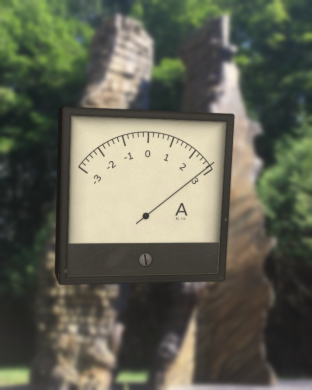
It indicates A 2.8
